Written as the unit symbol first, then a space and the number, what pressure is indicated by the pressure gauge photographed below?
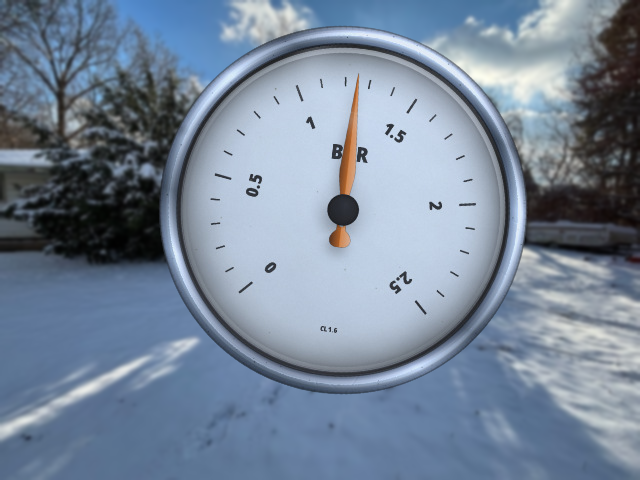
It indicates bar 1.25
